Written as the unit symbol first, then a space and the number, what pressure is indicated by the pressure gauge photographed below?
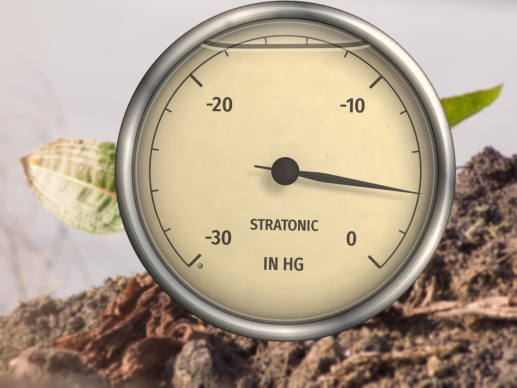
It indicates inHg -4
